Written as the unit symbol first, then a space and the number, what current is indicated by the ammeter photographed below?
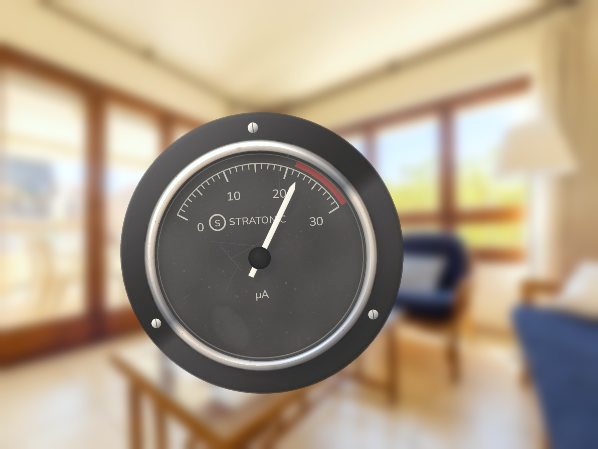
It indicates µA 22
